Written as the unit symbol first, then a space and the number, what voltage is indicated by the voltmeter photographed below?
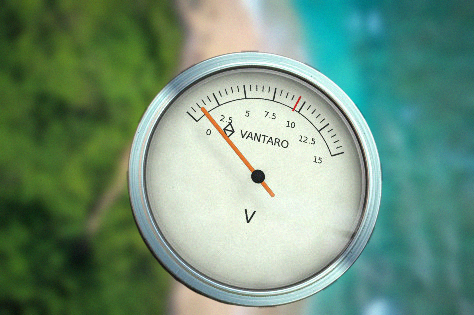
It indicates V 1
